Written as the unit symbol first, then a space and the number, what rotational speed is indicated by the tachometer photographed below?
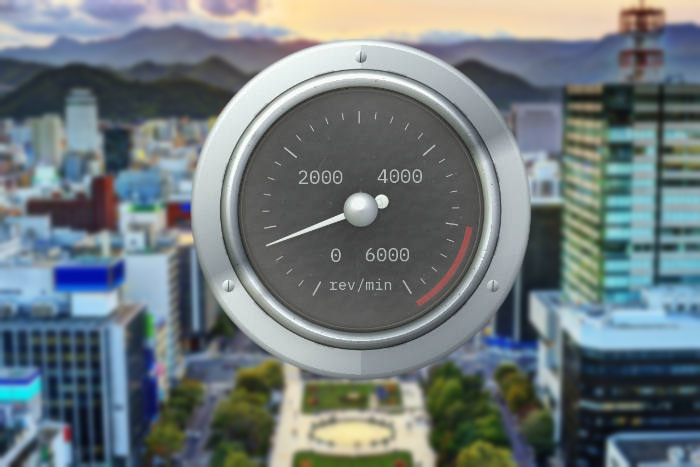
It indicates rpm 800
